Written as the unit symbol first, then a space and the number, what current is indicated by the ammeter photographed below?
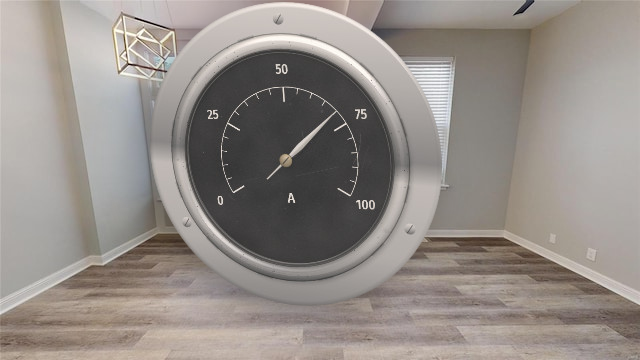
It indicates A 70
